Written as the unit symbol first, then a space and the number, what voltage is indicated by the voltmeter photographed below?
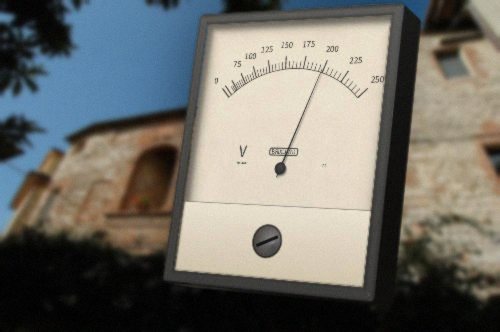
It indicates V 200
